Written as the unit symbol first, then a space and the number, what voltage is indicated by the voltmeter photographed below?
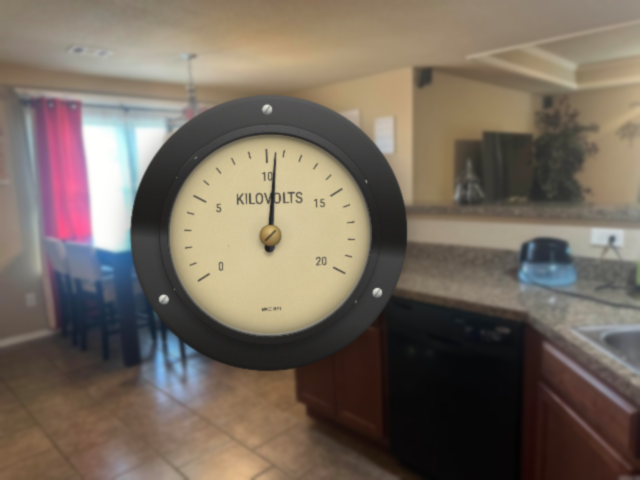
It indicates kV 10.5
